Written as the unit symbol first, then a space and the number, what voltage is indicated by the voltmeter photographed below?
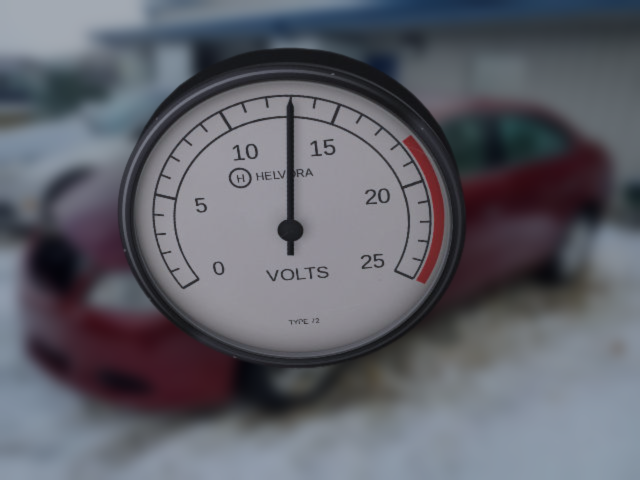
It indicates V 13
